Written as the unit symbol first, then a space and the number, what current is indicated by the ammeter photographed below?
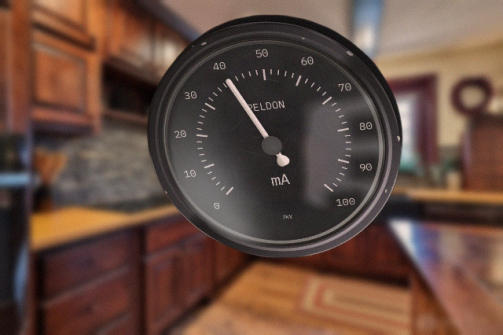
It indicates mA 40
